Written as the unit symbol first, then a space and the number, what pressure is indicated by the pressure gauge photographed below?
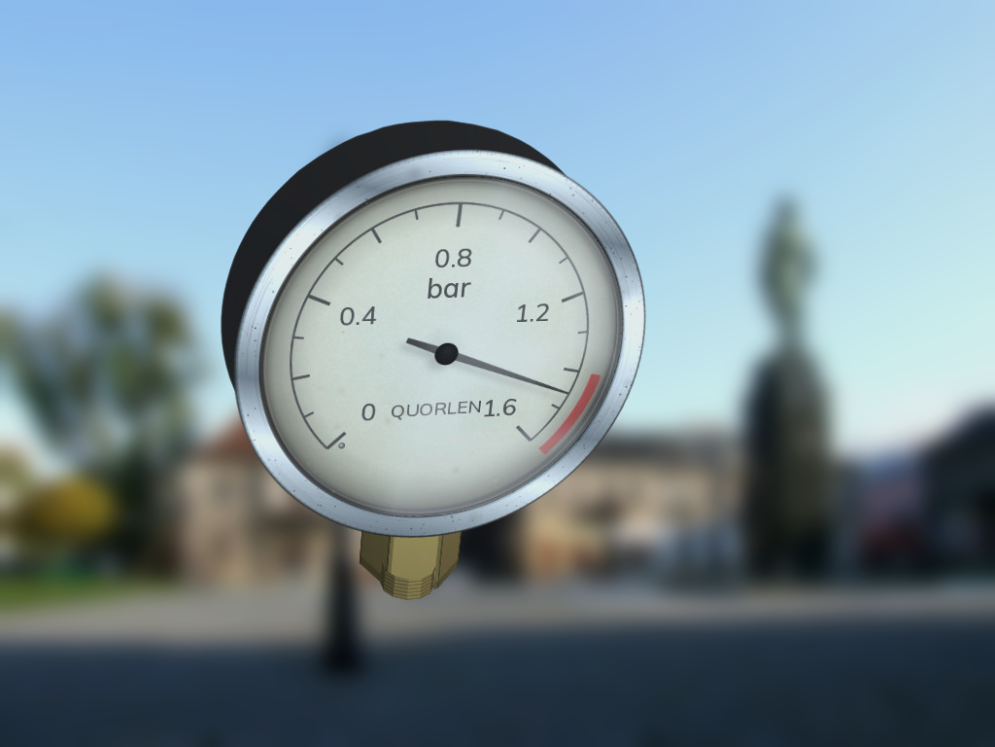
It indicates bar 1.45
